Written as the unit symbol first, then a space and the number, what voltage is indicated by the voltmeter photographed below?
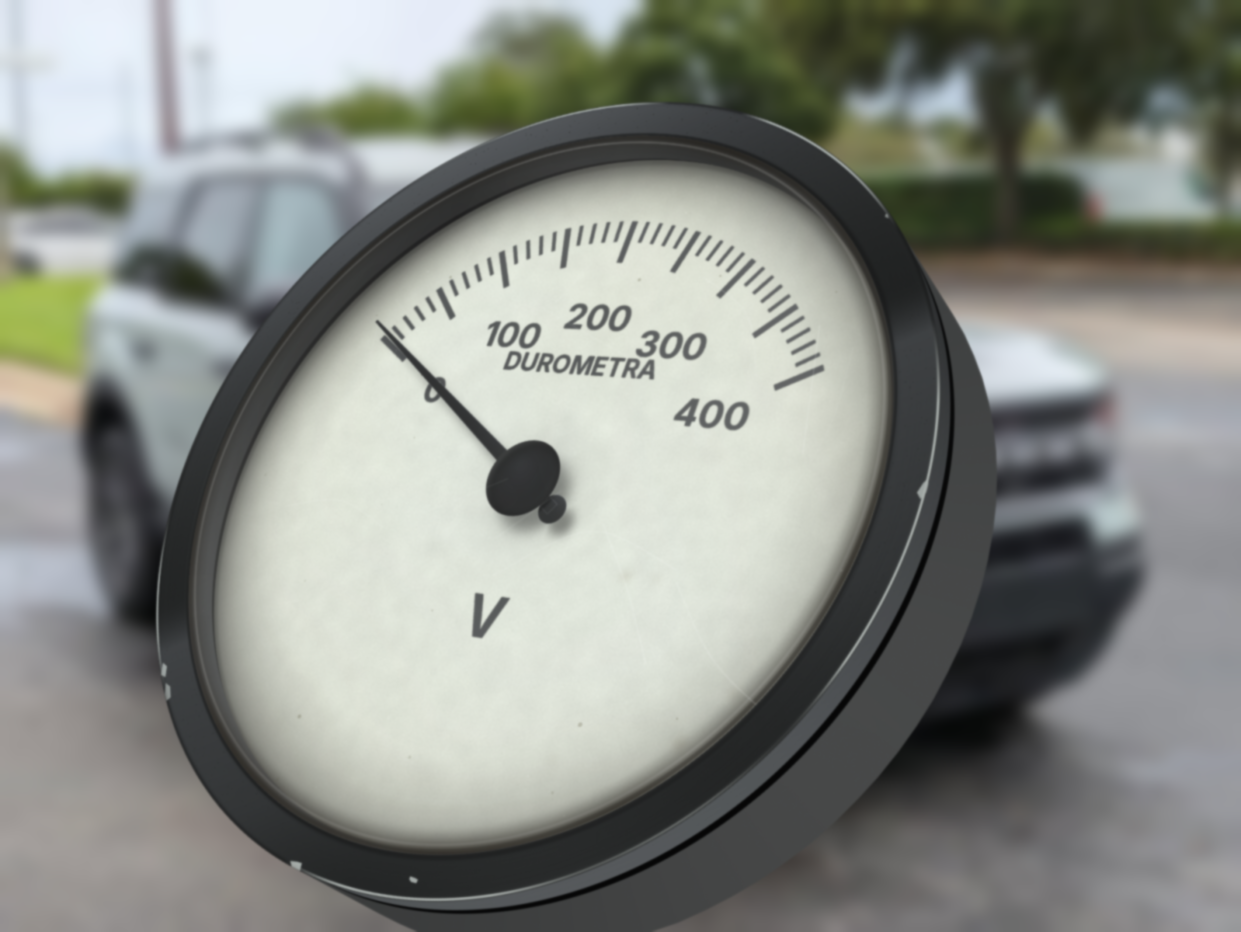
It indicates V 5
